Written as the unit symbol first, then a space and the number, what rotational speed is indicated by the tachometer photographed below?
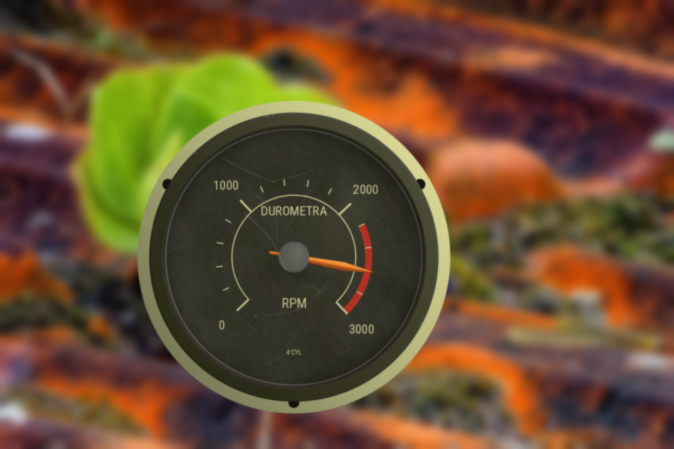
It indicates rpm 2600
